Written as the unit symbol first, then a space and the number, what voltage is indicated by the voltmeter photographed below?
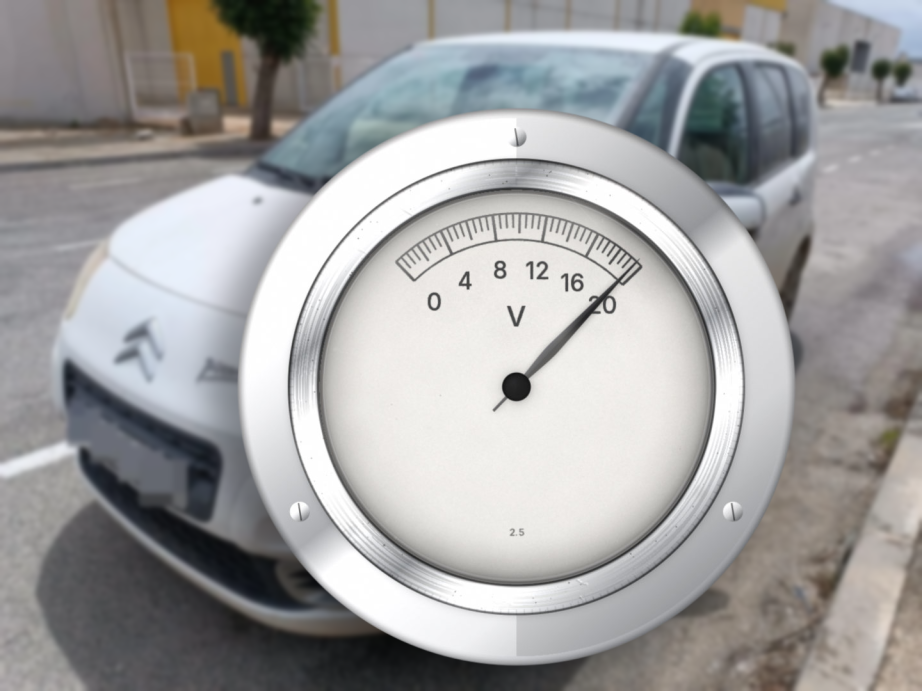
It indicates V 19.5
